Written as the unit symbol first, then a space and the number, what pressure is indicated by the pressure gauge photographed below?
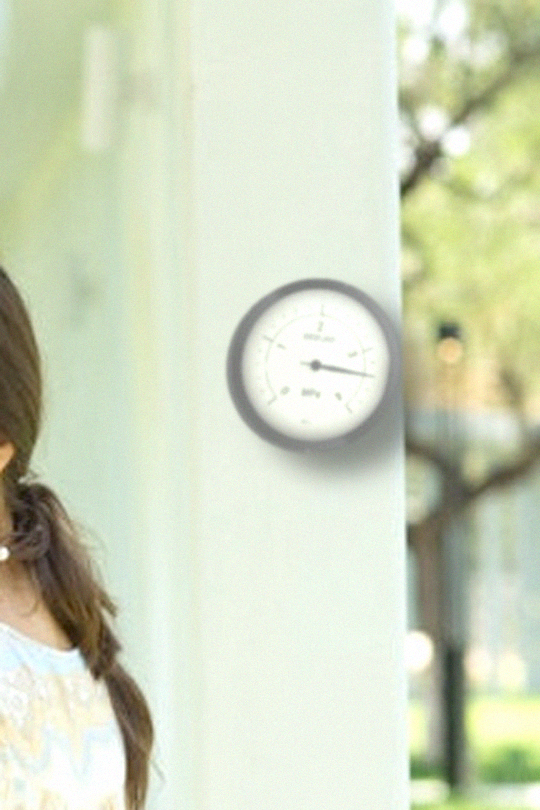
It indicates MPa 3.4
